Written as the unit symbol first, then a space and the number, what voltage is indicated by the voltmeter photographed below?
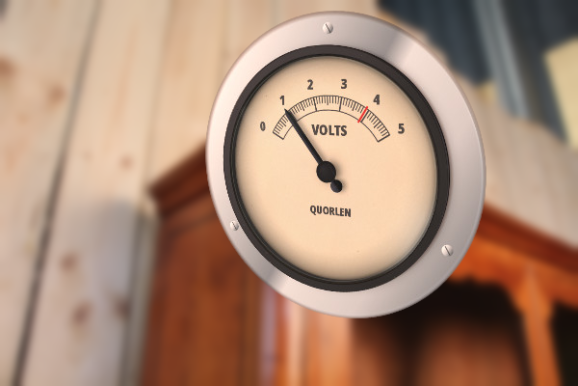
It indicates V 1
